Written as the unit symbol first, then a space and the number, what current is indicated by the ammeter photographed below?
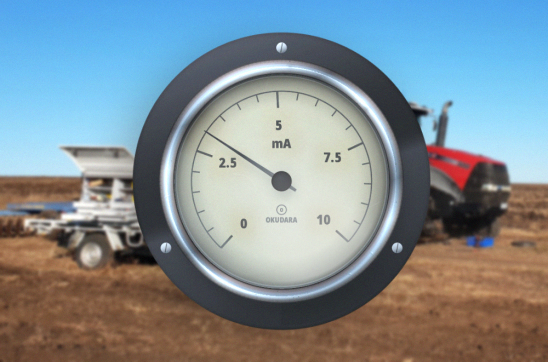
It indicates mA 3
